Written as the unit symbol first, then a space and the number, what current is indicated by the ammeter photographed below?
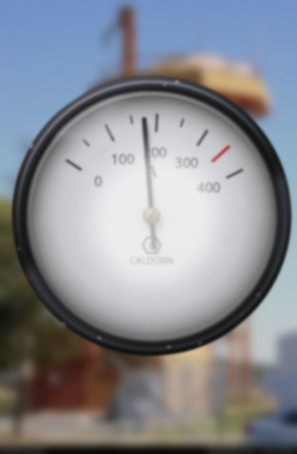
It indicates A 175
